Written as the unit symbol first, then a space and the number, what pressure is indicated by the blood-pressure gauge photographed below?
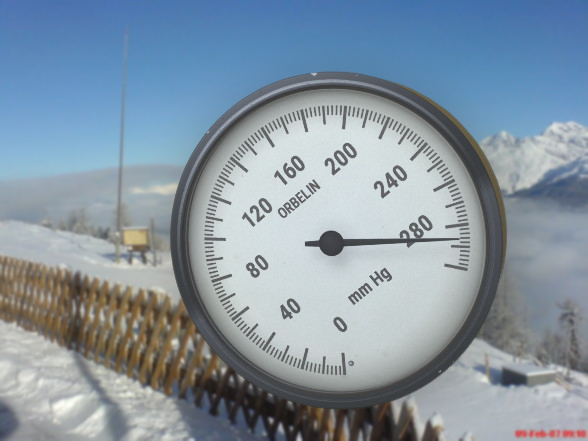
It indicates mmHg 286
